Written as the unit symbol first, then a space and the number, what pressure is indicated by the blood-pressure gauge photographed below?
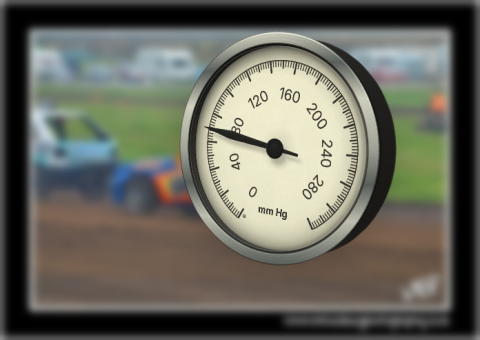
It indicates mmHg 70
